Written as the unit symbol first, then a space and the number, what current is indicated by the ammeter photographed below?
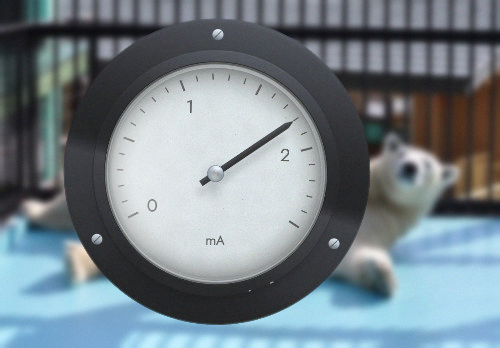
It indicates mA 1.8
